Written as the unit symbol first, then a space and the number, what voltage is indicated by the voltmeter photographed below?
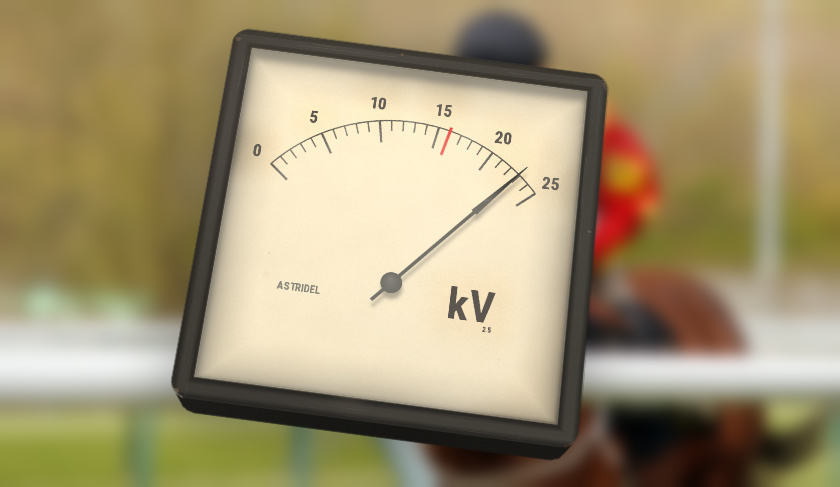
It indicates kV 23
